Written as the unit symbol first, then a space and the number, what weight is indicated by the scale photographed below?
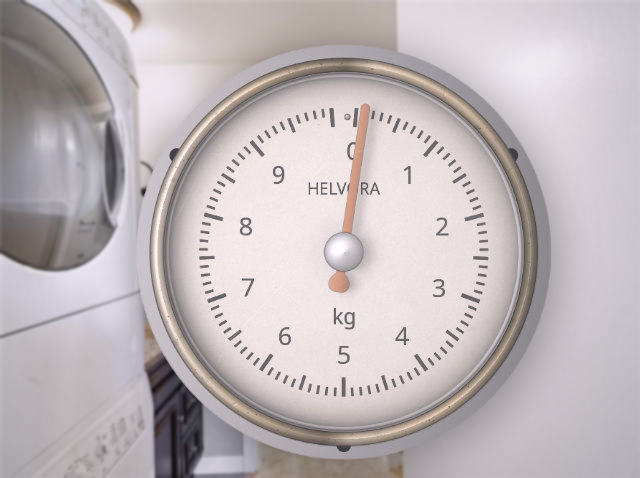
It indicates kg 0.1
